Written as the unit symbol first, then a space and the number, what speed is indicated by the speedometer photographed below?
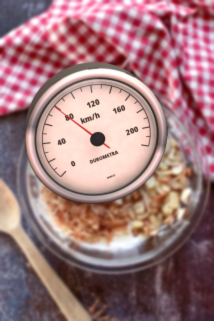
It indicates km/h 80
